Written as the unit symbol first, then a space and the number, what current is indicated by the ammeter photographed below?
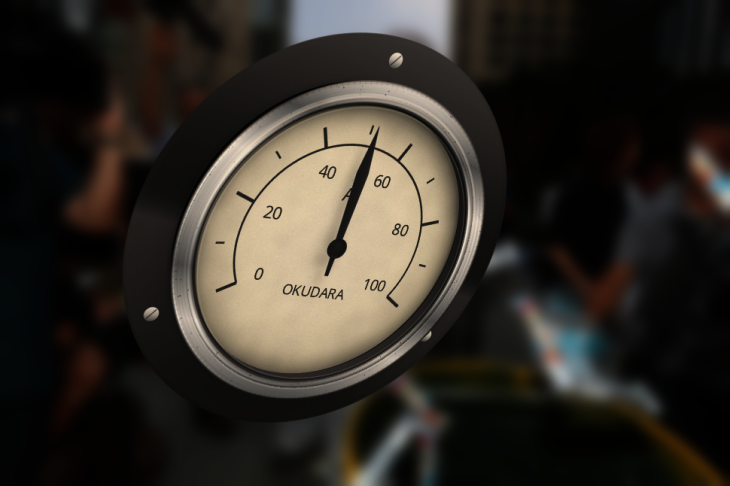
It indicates A 50
